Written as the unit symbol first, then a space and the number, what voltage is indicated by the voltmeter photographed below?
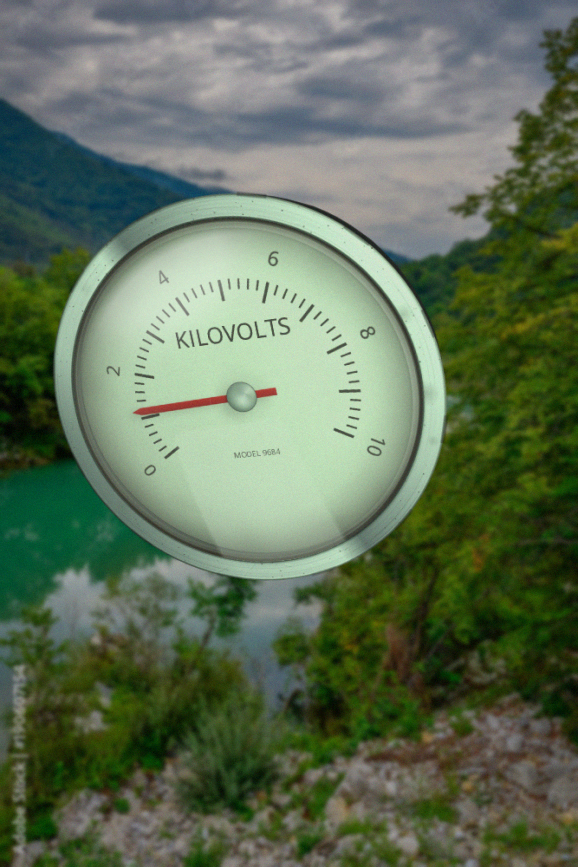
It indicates kV 1.2
